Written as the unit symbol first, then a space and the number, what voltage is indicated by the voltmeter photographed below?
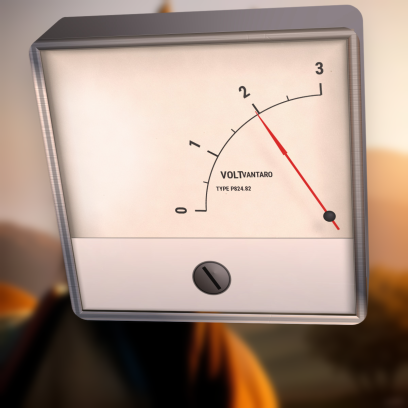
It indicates V 2
